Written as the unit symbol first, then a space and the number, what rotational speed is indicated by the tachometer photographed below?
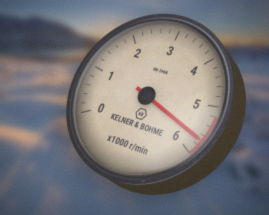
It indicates rpm 5700
